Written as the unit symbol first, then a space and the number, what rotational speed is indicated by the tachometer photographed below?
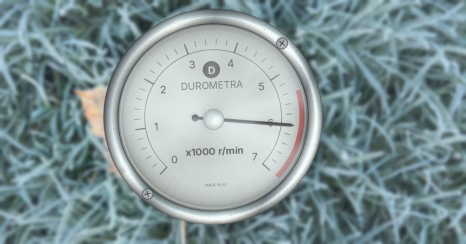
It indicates rpm 6000
